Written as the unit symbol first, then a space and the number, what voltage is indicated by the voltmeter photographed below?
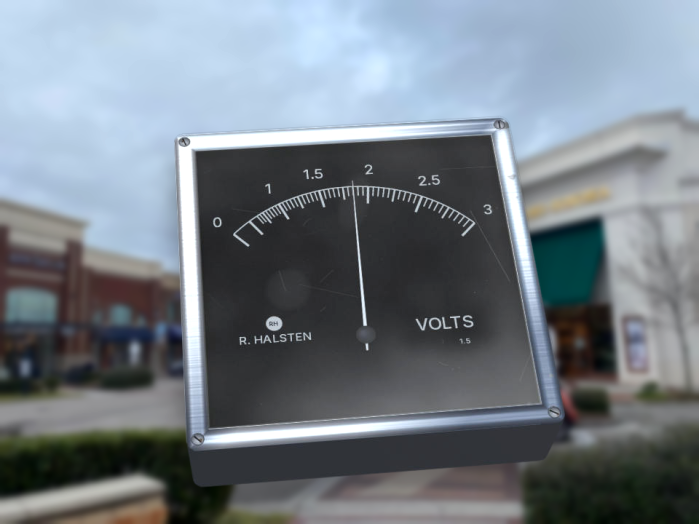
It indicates V 1.85
